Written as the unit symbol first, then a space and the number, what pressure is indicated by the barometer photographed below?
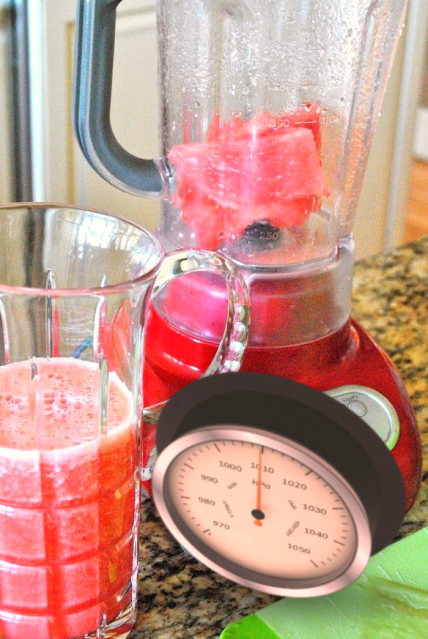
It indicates hPa 1010
